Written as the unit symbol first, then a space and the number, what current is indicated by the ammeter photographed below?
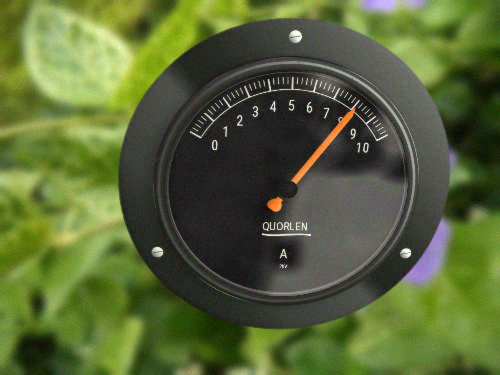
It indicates A 8
